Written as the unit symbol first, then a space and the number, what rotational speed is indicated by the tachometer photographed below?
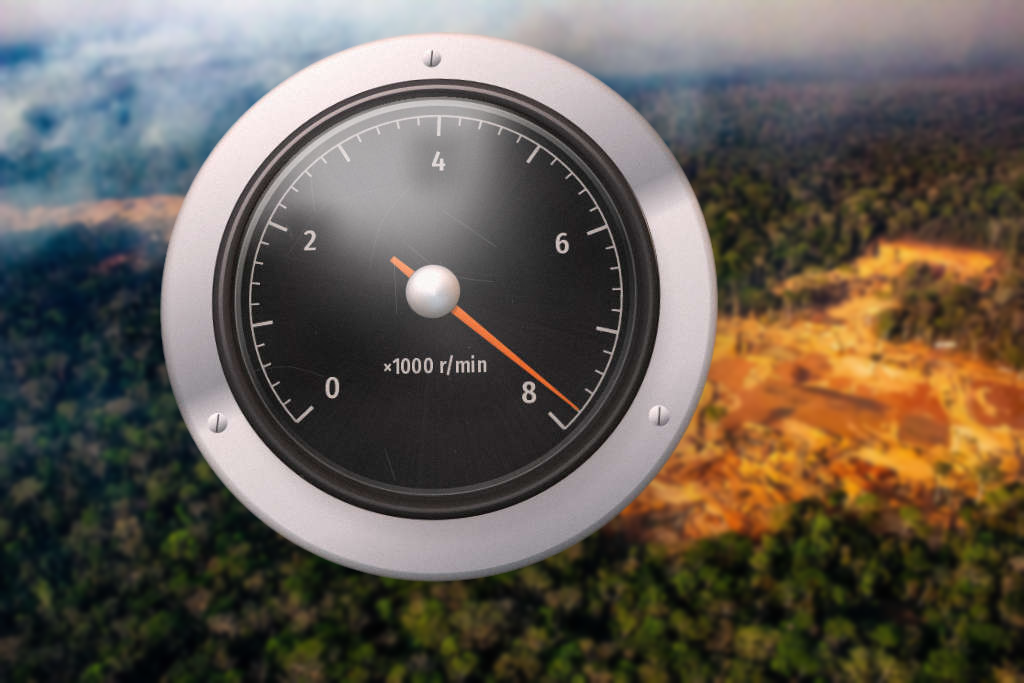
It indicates rpm 7800
